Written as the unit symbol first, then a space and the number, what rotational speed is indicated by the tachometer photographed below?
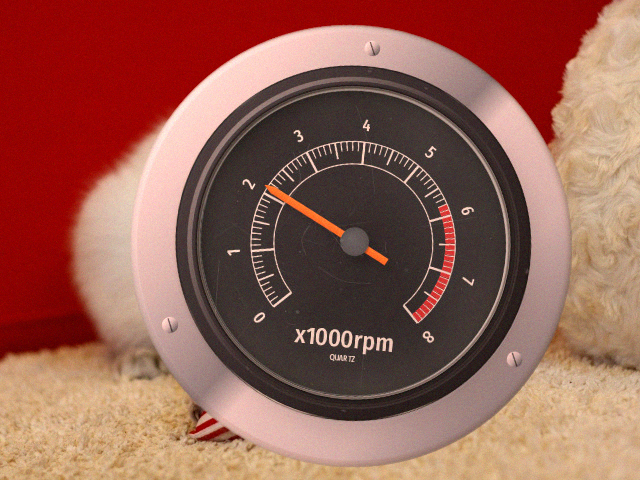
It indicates rpm 2100
